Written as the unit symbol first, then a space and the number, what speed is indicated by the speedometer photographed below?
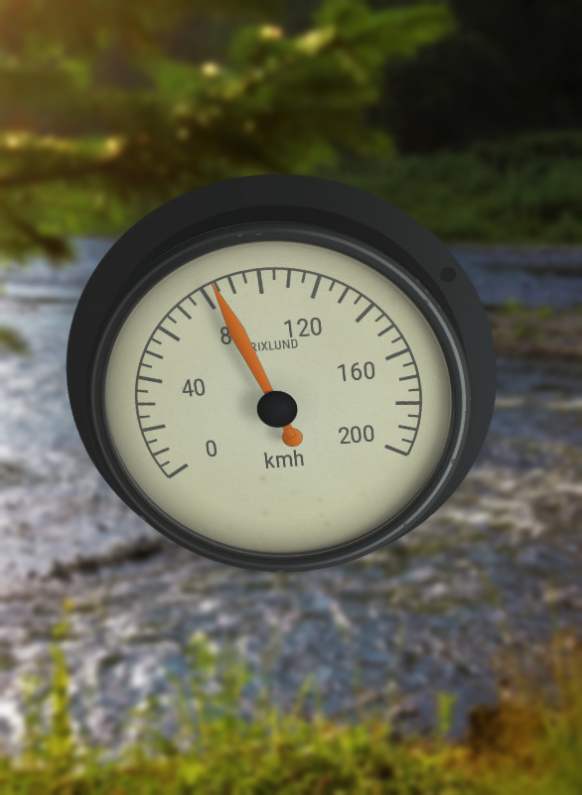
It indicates km/h 85
